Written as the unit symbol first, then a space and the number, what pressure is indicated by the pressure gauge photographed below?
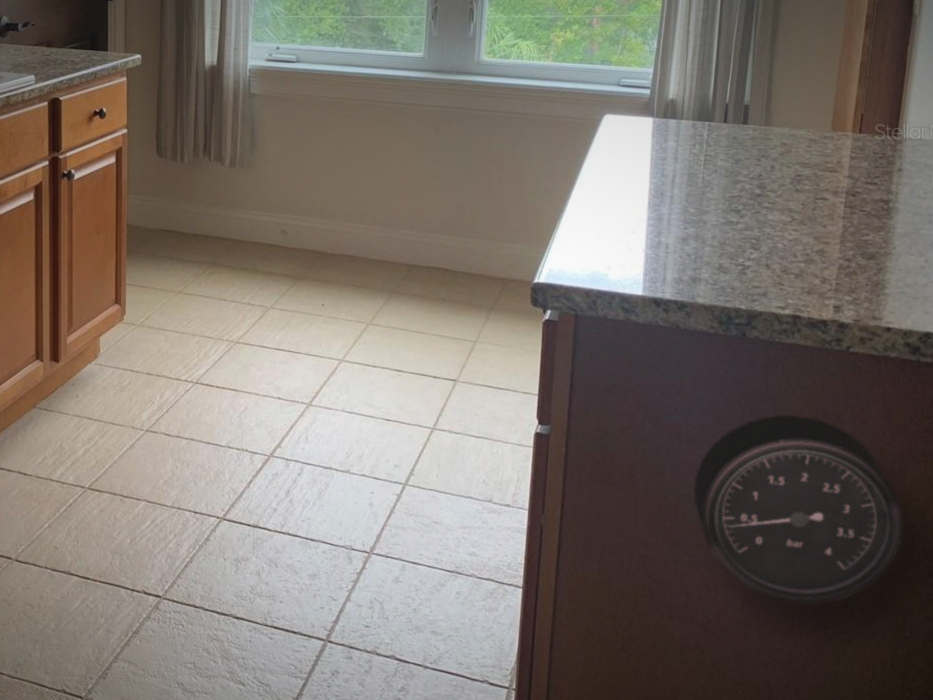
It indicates bar 0.4
